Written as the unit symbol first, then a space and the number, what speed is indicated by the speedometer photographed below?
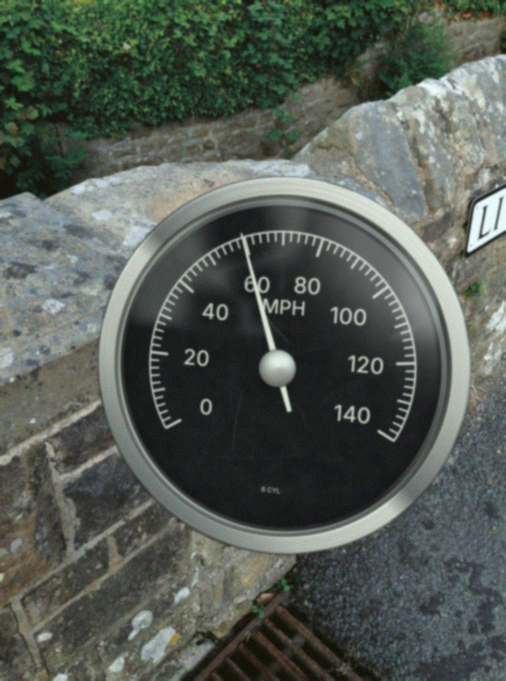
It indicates mph 60
